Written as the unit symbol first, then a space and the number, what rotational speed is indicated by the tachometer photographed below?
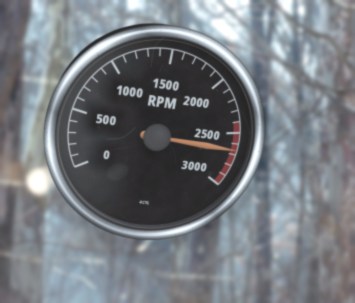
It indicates rpm 2650
